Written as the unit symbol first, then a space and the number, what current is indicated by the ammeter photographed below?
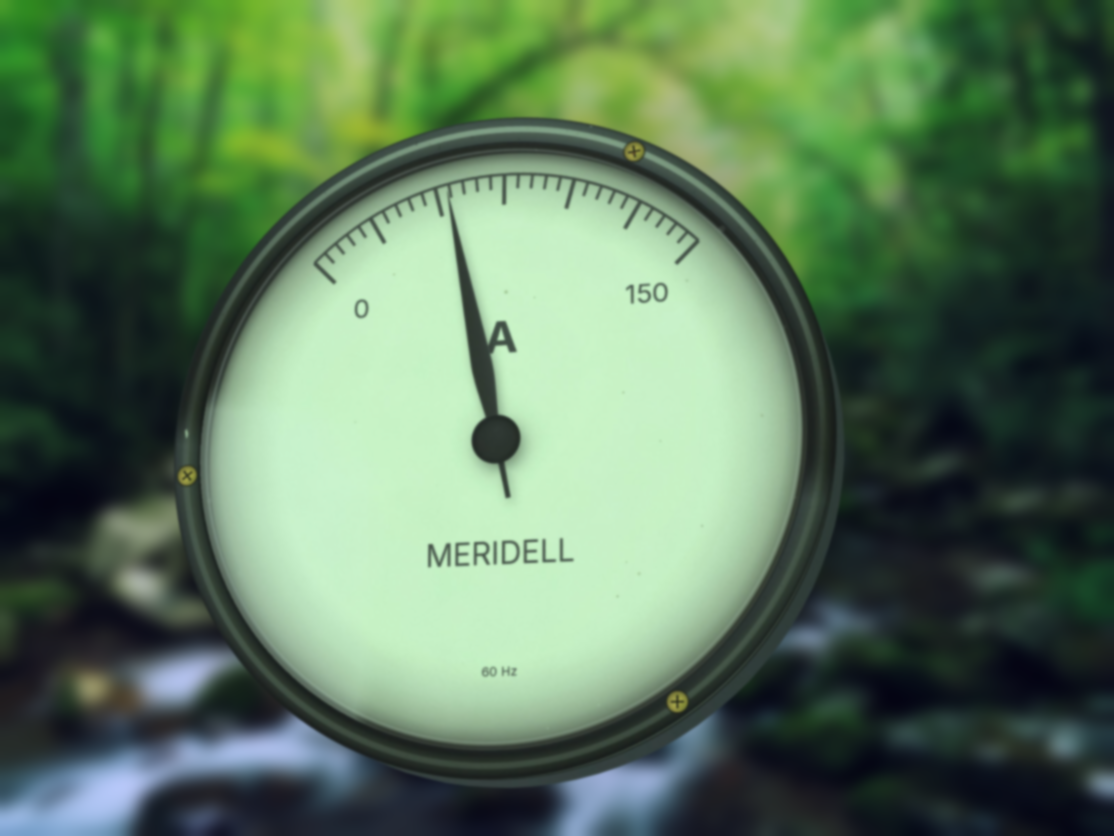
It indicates A 55
